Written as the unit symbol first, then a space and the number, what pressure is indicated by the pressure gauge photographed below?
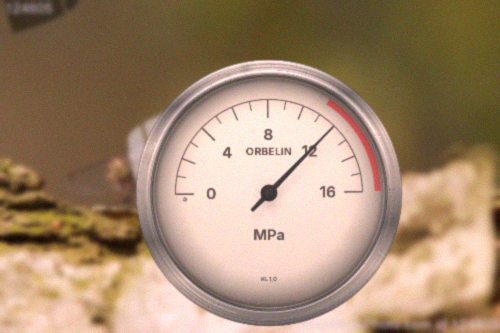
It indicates MPa 12
